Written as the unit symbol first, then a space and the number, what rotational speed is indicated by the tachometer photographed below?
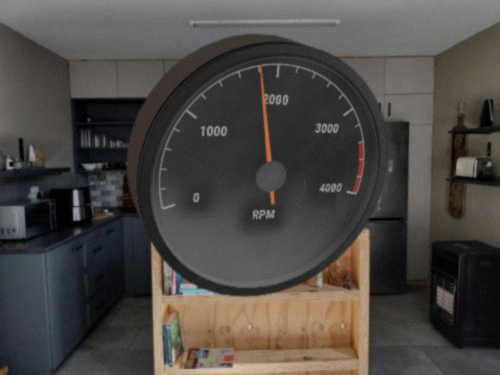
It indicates rpm 1800
